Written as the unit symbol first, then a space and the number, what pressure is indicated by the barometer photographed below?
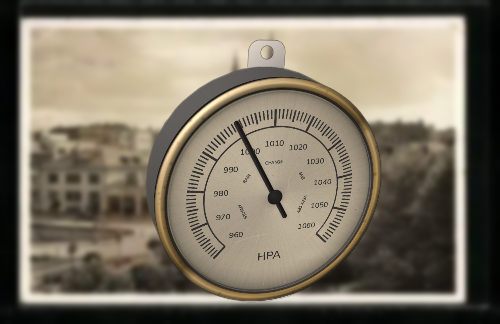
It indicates hPa 1000
